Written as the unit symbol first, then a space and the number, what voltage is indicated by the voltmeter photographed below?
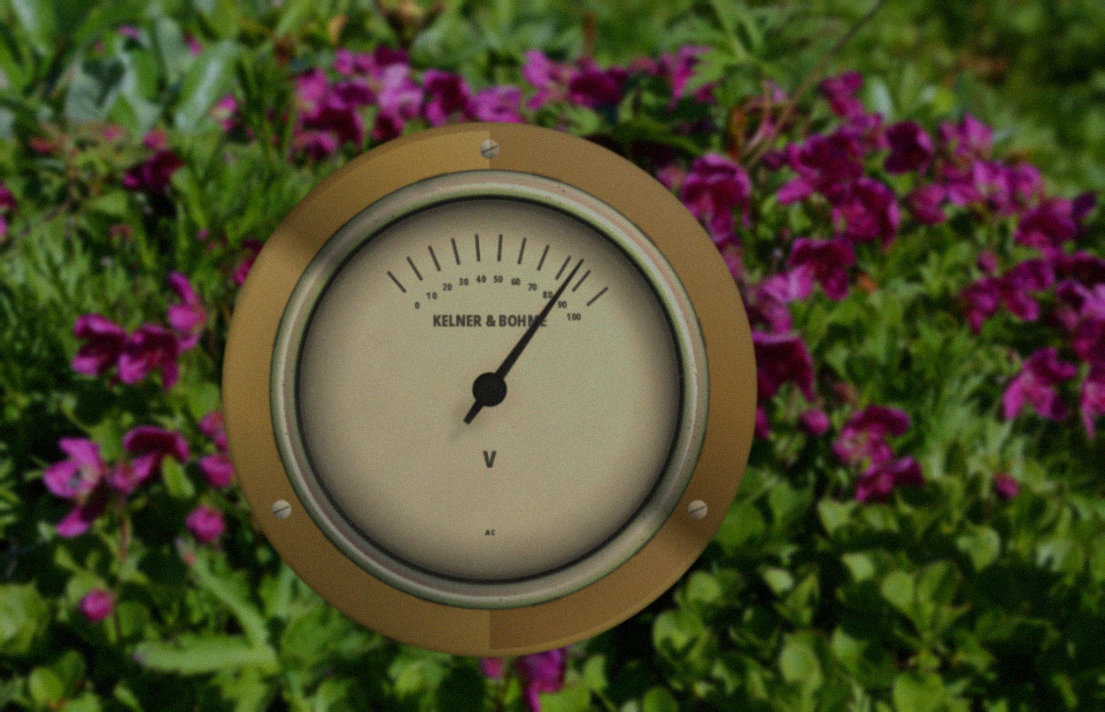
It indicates V 85
